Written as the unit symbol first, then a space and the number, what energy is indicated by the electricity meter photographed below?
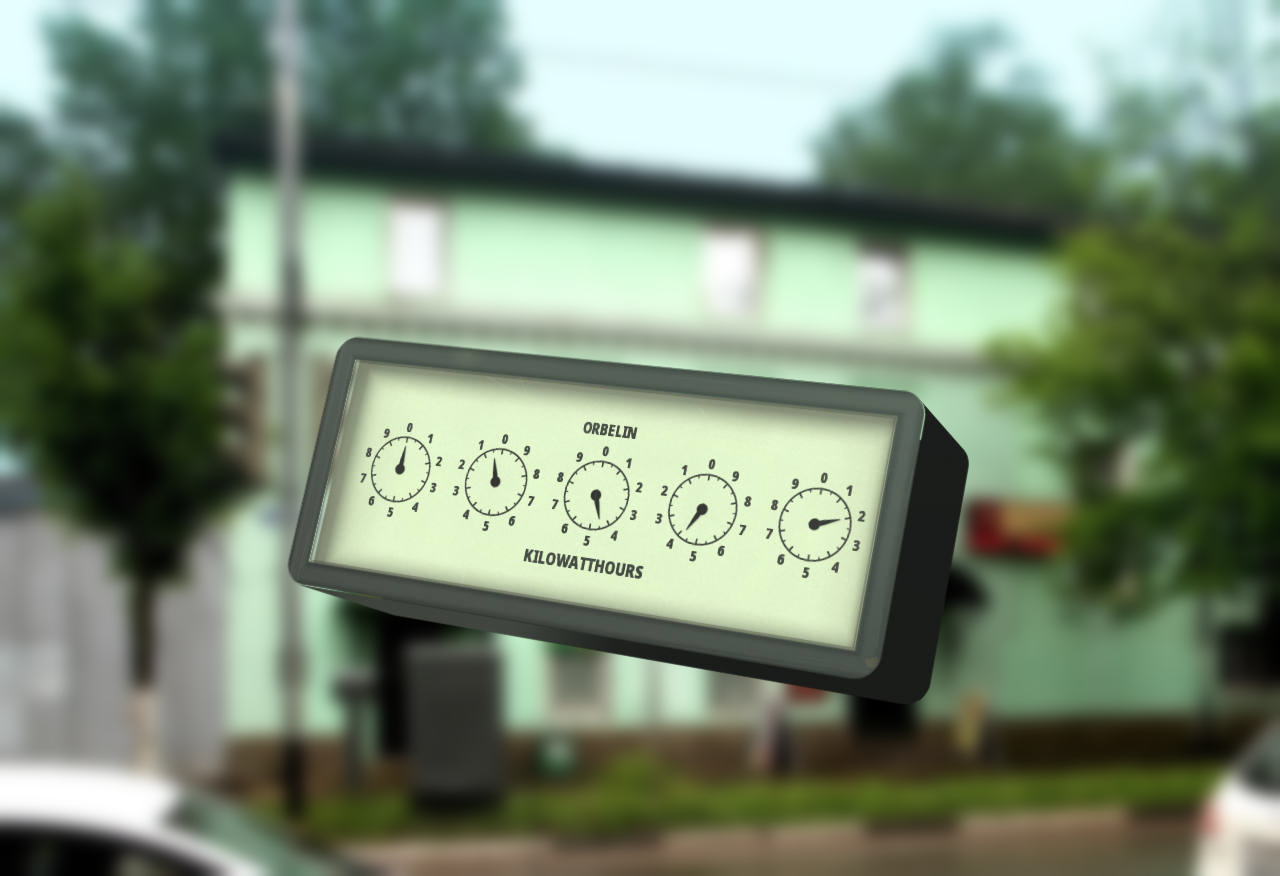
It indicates kWh 442
